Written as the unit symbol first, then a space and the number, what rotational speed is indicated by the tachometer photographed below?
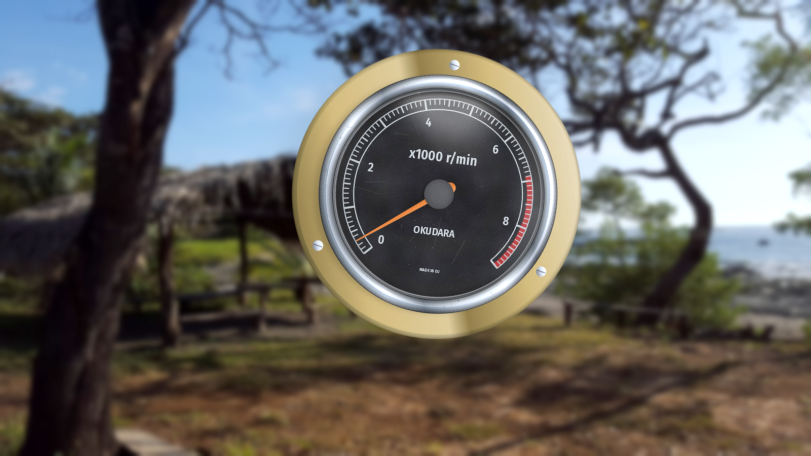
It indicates rpm 300
